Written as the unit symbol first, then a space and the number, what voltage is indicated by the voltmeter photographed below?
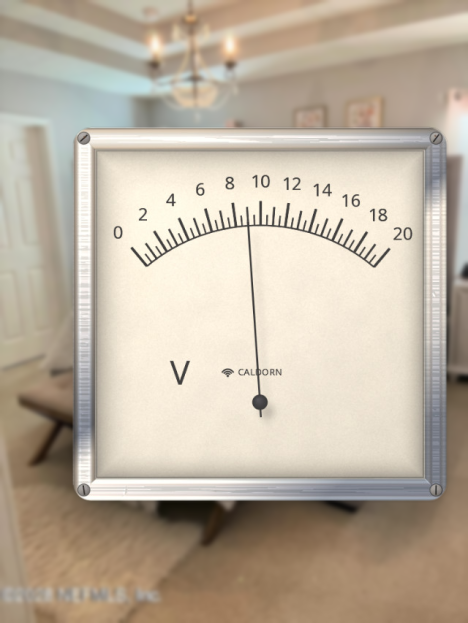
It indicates V 9
